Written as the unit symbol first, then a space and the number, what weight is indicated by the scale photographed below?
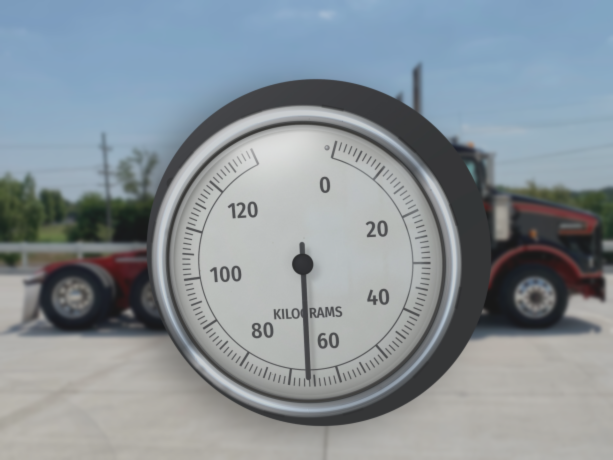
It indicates kg 66
